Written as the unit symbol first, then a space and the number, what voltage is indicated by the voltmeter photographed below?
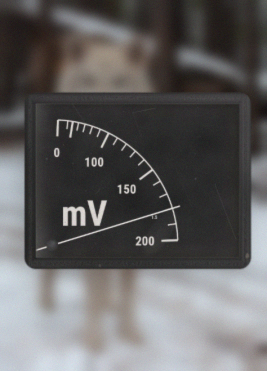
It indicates mV 180
